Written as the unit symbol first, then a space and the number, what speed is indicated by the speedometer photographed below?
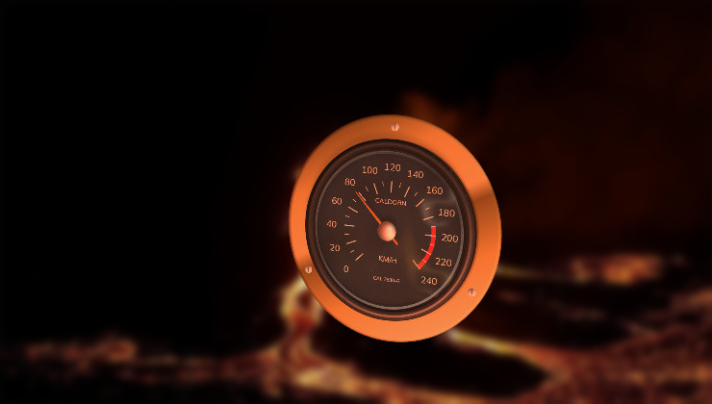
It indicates km/h 80
